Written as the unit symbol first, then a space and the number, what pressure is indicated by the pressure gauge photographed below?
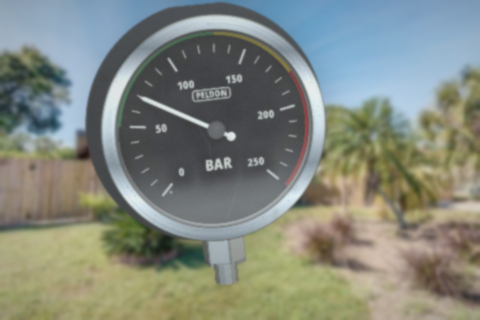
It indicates bar 70
